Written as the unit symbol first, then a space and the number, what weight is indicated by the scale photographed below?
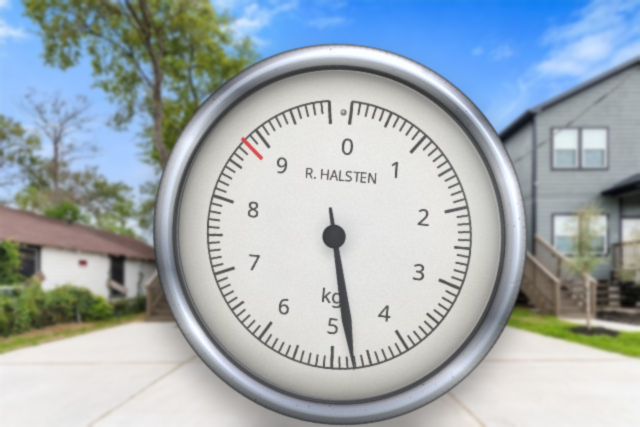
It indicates kg 4.7
